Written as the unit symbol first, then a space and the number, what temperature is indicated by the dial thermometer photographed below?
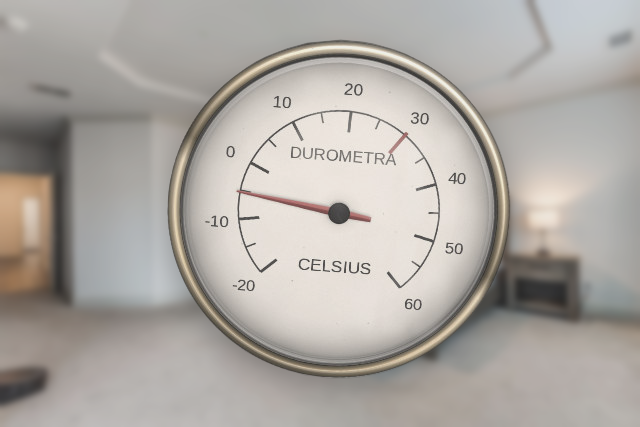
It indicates °C -5
